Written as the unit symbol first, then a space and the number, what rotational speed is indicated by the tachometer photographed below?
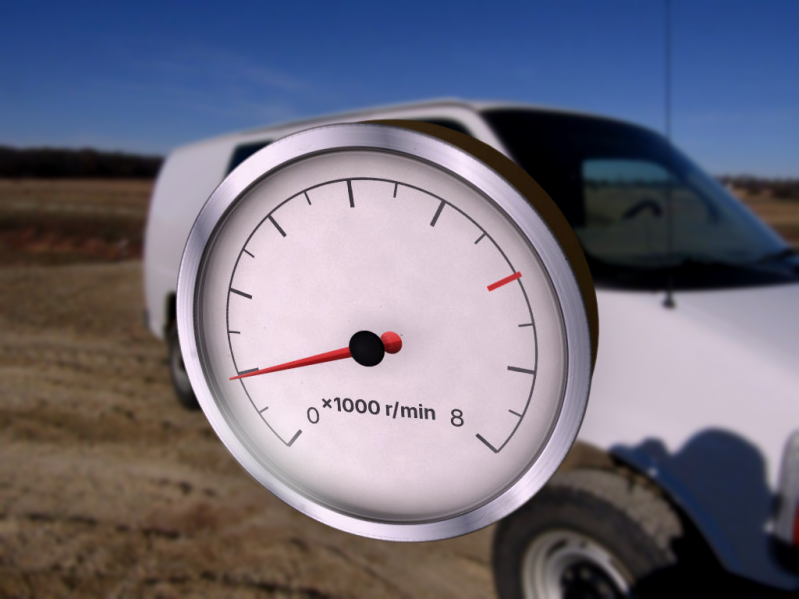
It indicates rpm 1000
